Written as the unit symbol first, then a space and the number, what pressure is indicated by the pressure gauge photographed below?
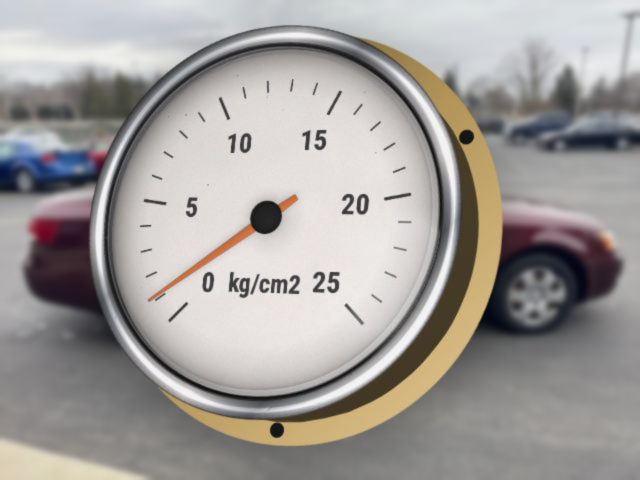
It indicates kg/cm² 1
